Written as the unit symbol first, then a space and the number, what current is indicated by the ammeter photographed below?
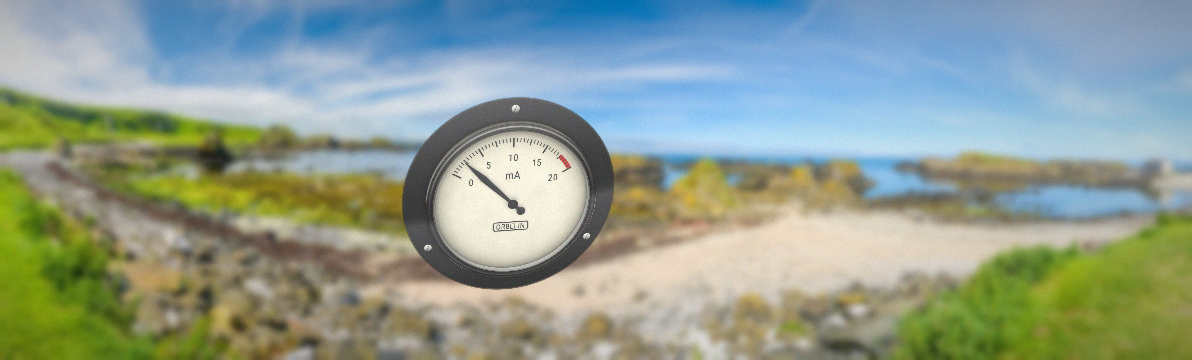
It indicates mA 2.5
